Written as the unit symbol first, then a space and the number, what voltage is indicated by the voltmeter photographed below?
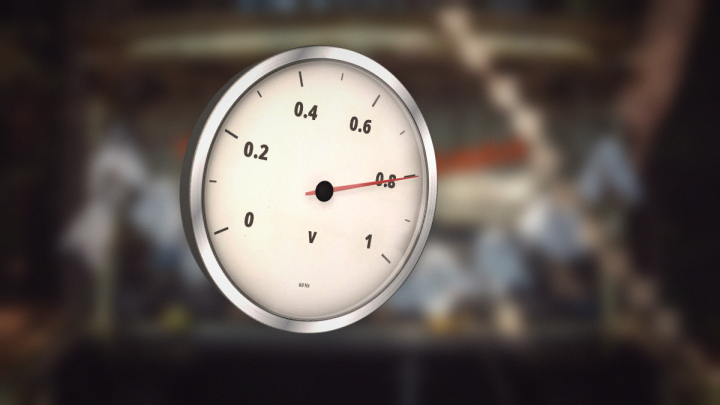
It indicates V 0.8
